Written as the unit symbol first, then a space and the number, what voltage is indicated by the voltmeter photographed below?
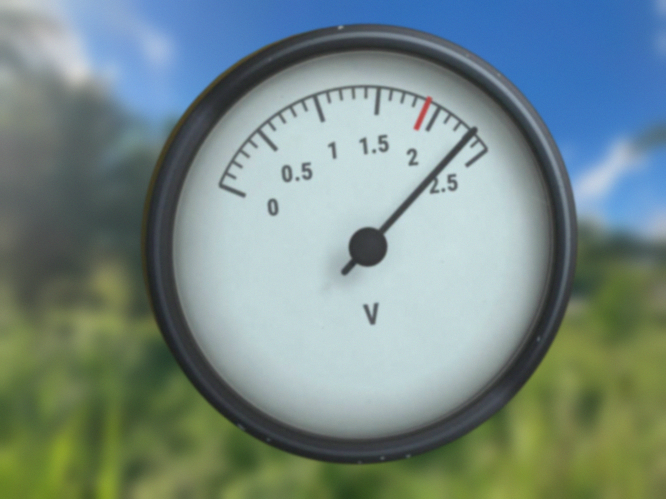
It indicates V 2.3
